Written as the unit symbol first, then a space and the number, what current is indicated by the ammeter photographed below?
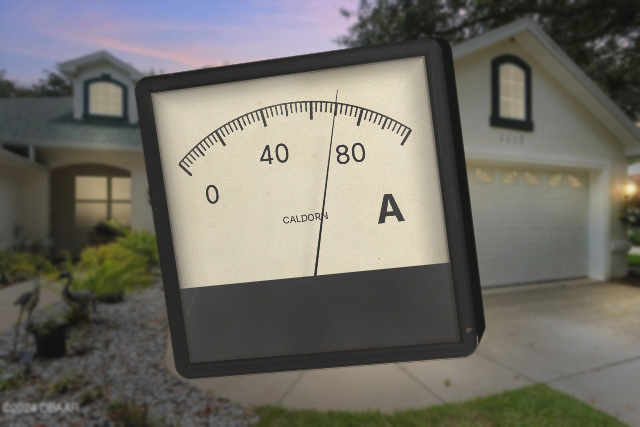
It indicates A 70
